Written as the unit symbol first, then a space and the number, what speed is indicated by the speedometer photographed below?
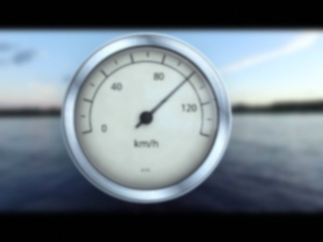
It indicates km/h 100
